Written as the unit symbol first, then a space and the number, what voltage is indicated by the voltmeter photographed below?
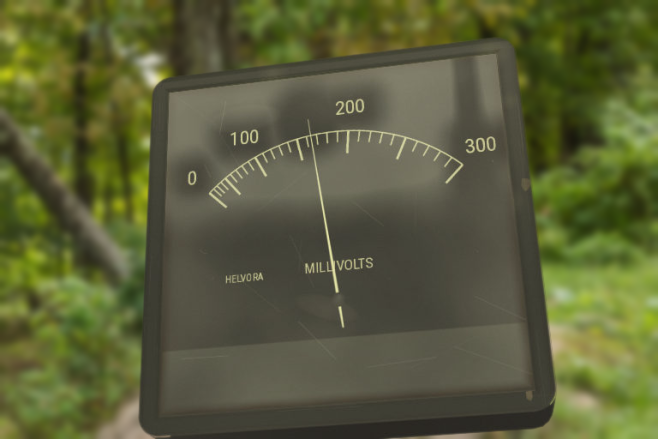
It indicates mV 165
